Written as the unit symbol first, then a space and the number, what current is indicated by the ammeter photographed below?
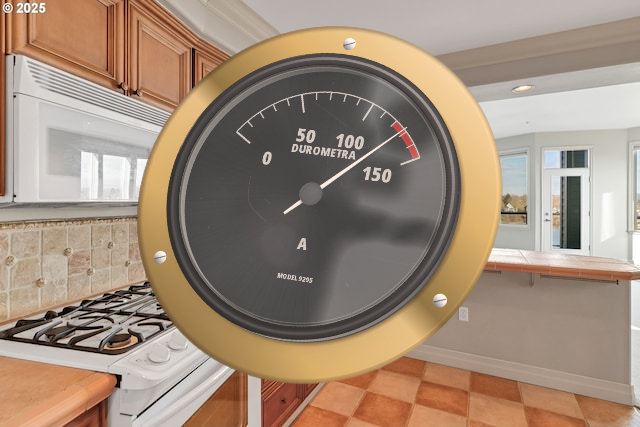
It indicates A 130
